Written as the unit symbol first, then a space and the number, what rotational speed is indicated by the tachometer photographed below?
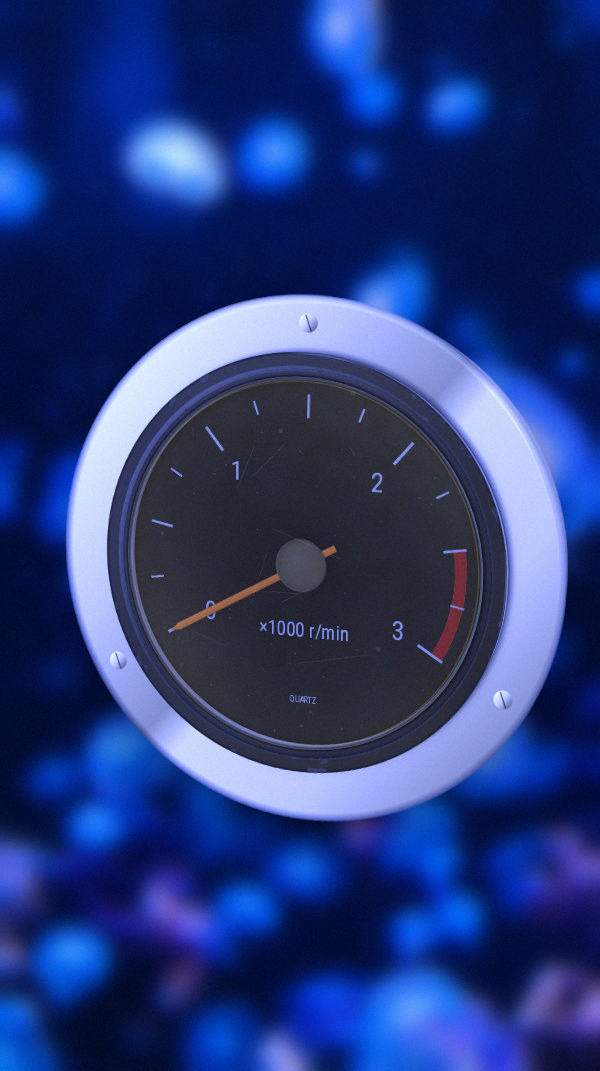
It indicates rpm 0
